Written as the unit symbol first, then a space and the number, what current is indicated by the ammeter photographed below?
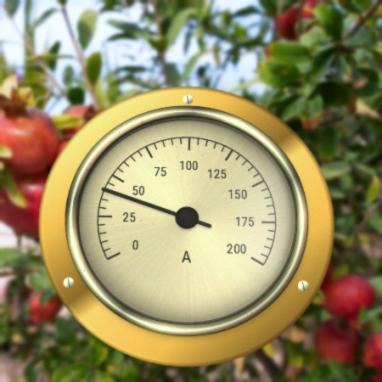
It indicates A 40
